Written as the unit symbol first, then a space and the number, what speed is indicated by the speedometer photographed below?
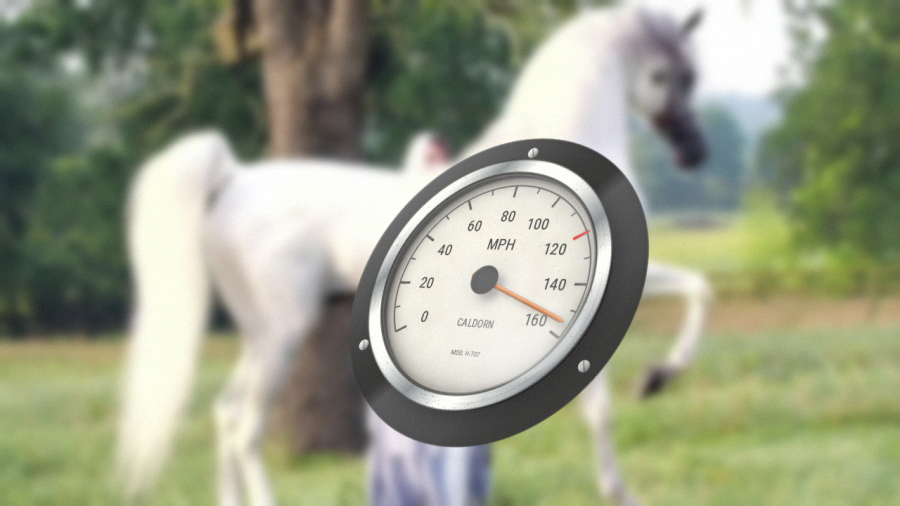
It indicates mph 155
